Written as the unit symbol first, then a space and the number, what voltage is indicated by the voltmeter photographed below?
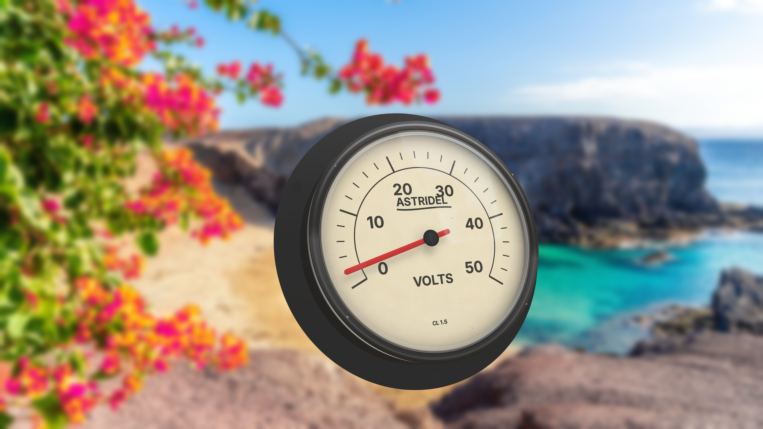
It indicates V 2
